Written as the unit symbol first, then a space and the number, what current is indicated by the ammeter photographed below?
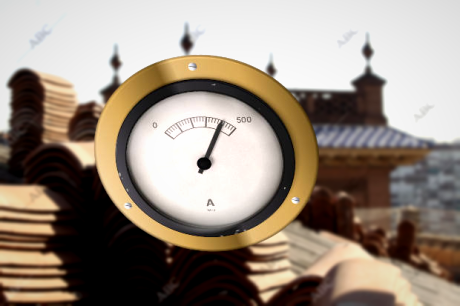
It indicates A 400
